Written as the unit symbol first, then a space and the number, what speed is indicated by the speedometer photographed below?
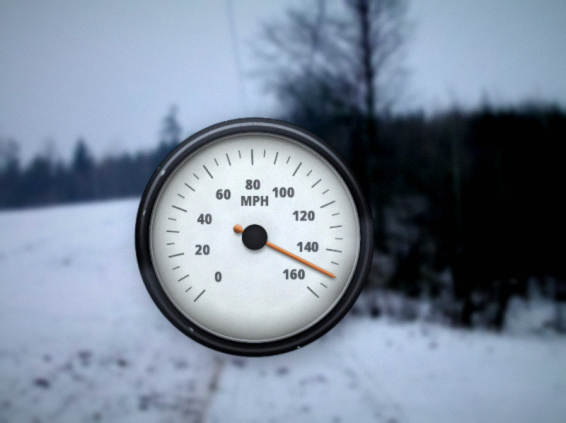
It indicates mph 150
